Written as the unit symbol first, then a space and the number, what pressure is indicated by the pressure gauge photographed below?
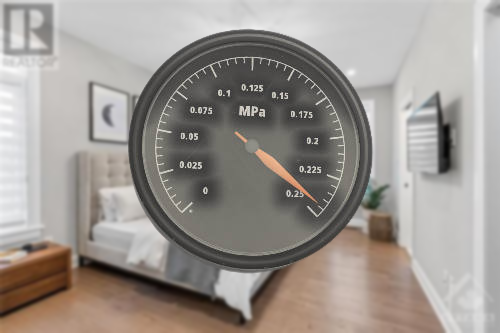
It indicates MPa 0.245
